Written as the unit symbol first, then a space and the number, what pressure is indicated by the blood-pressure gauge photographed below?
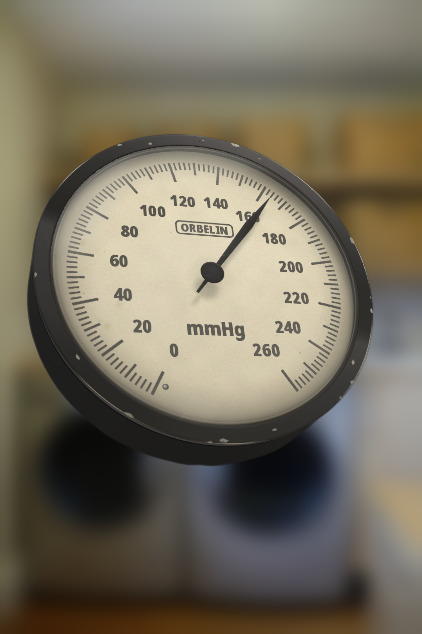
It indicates mmHg 164
